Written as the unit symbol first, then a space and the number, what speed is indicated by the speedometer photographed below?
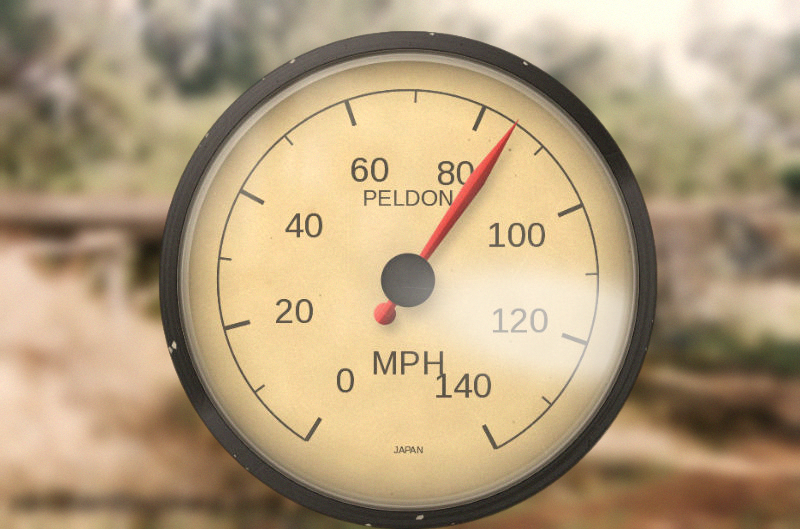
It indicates mph 85
